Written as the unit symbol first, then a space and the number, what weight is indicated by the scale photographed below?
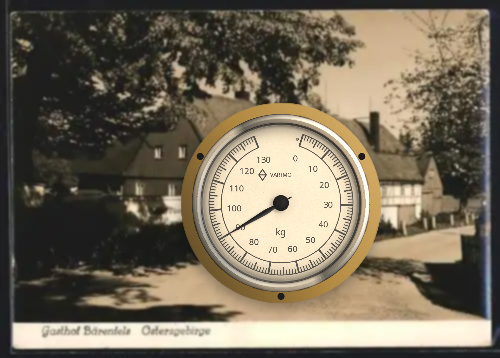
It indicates kg 90
